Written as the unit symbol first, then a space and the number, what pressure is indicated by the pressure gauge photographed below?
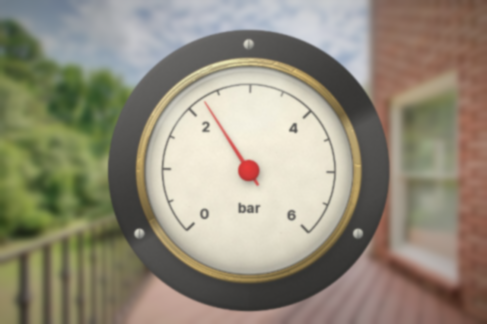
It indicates bar 2.25
